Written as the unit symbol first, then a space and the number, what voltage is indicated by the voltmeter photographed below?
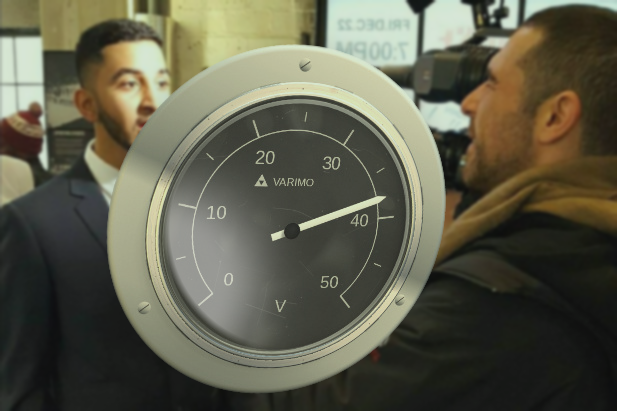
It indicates V 37.5
